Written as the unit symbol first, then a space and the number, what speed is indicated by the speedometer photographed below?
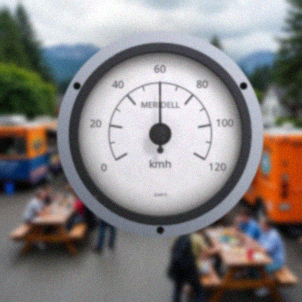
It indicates km/h 60
